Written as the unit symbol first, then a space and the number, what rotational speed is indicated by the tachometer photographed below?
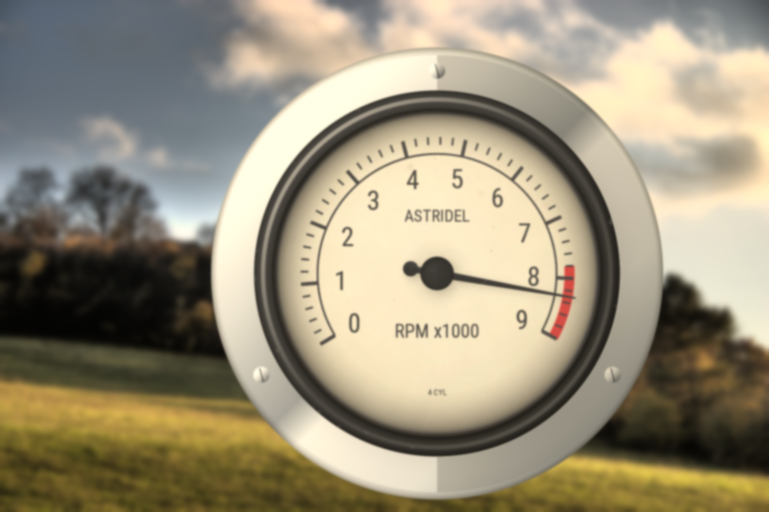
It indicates rpm 8300
